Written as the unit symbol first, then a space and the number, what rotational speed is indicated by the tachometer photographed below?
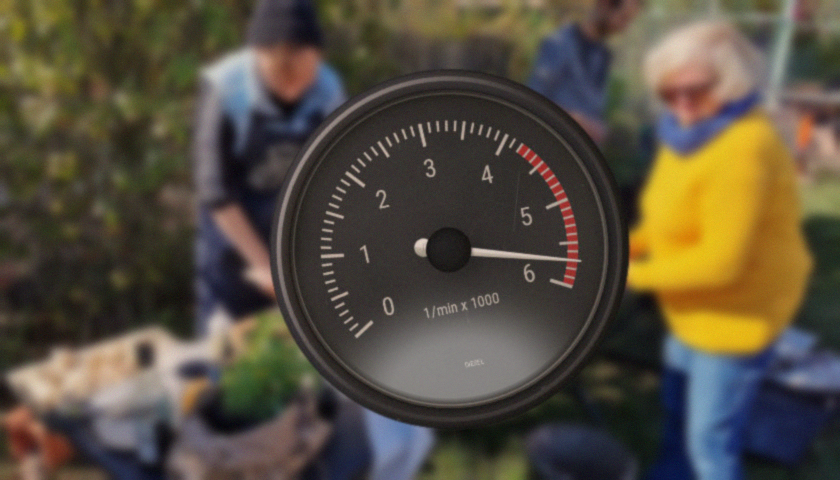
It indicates rpm 5700
